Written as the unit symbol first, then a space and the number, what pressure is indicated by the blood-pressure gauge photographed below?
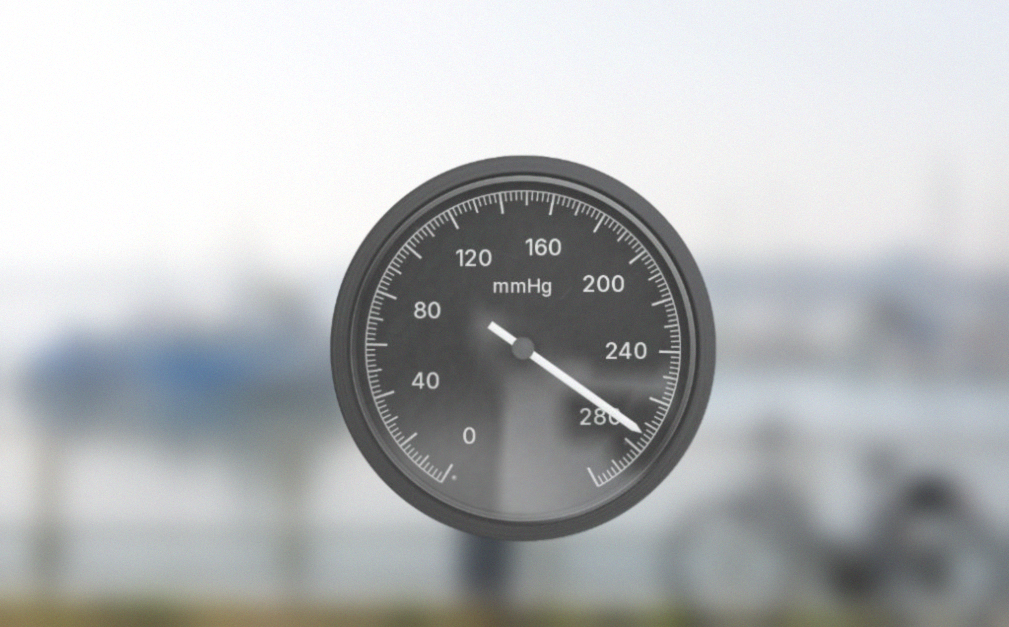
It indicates mmHg 274
